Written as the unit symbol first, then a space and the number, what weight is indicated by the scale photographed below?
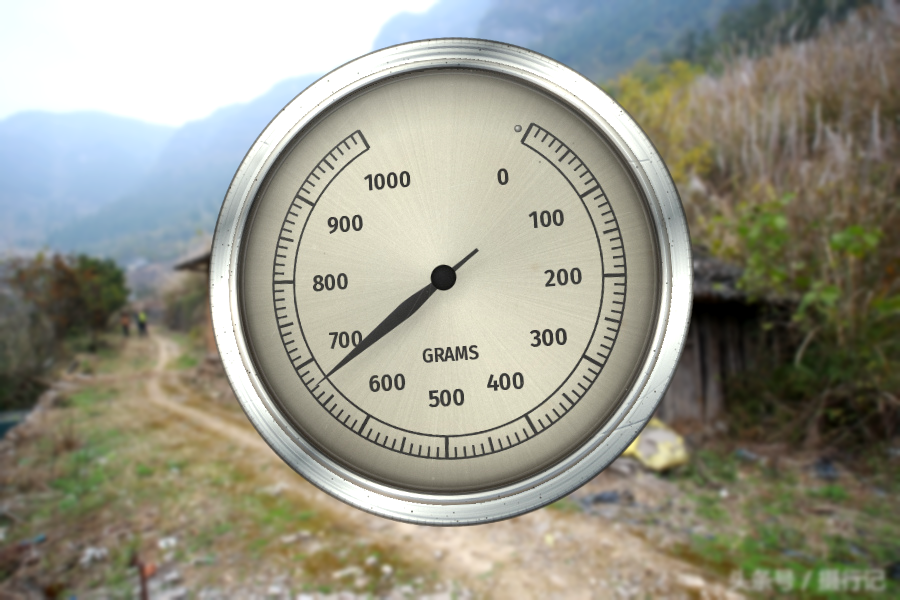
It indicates g 670
